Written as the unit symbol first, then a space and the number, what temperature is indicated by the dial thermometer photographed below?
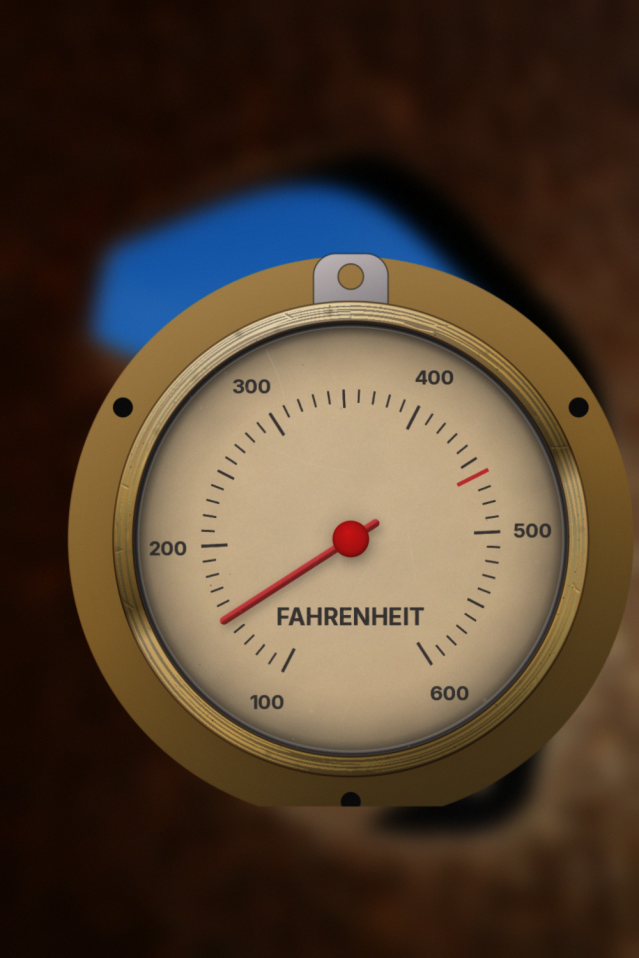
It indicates °F 150
